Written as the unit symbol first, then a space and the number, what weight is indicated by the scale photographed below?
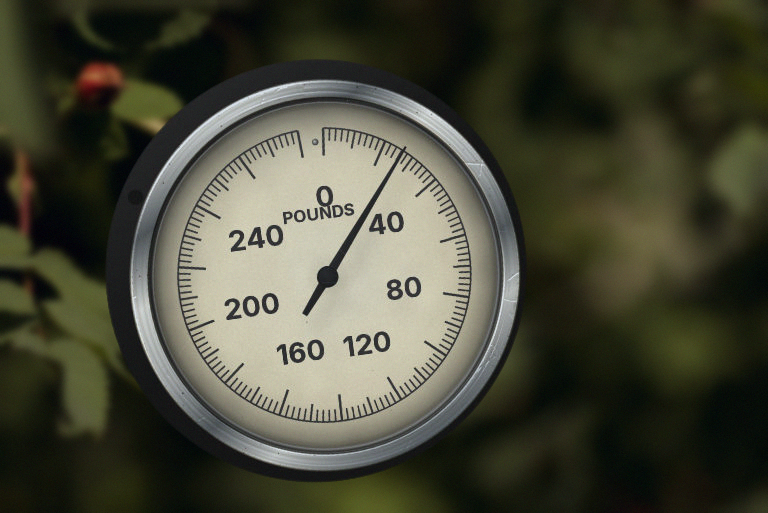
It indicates lb 26
